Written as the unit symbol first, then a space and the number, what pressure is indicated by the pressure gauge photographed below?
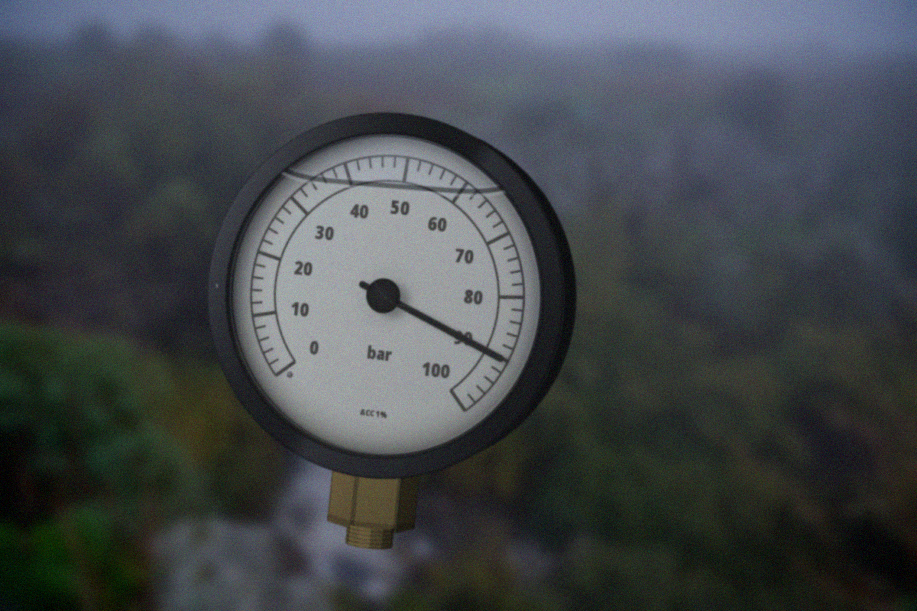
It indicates bar 90
